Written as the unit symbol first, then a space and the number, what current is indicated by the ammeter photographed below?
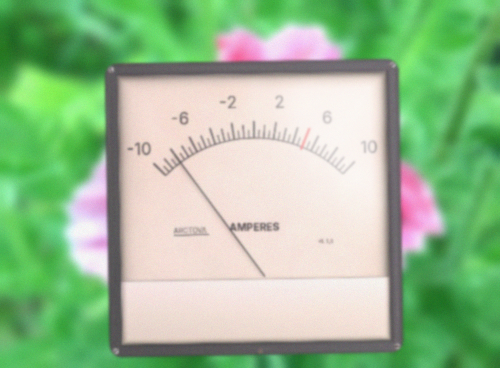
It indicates A -8
